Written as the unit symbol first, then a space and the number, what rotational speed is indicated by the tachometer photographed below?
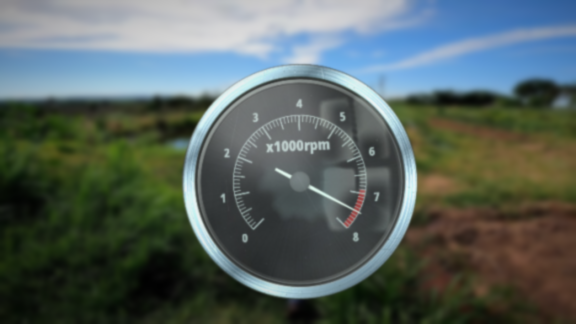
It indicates rpm 7500
